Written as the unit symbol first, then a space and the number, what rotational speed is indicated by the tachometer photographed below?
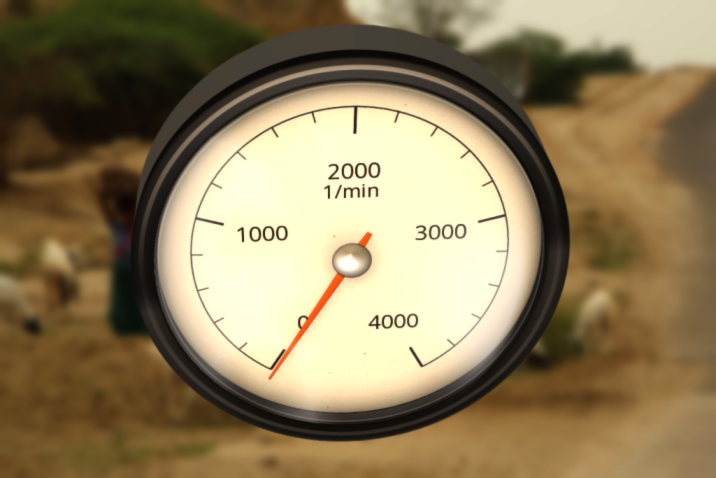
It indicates rpm 0
